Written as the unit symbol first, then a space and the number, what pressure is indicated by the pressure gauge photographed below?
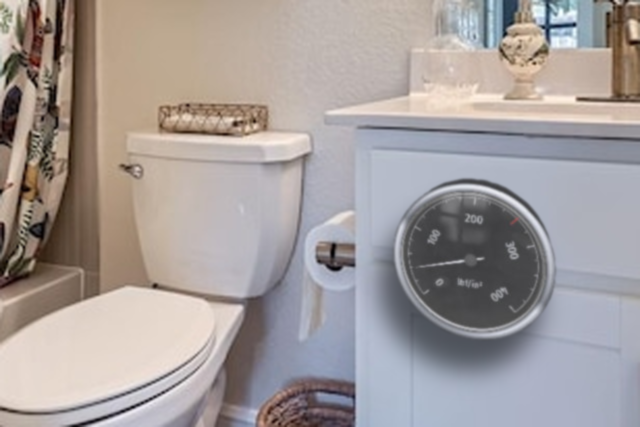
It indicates psi 40
